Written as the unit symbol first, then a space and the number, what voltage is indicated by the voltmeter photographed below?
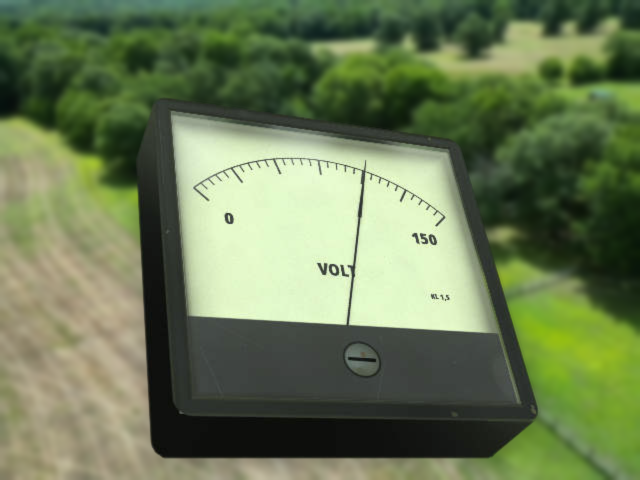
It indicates V 100
